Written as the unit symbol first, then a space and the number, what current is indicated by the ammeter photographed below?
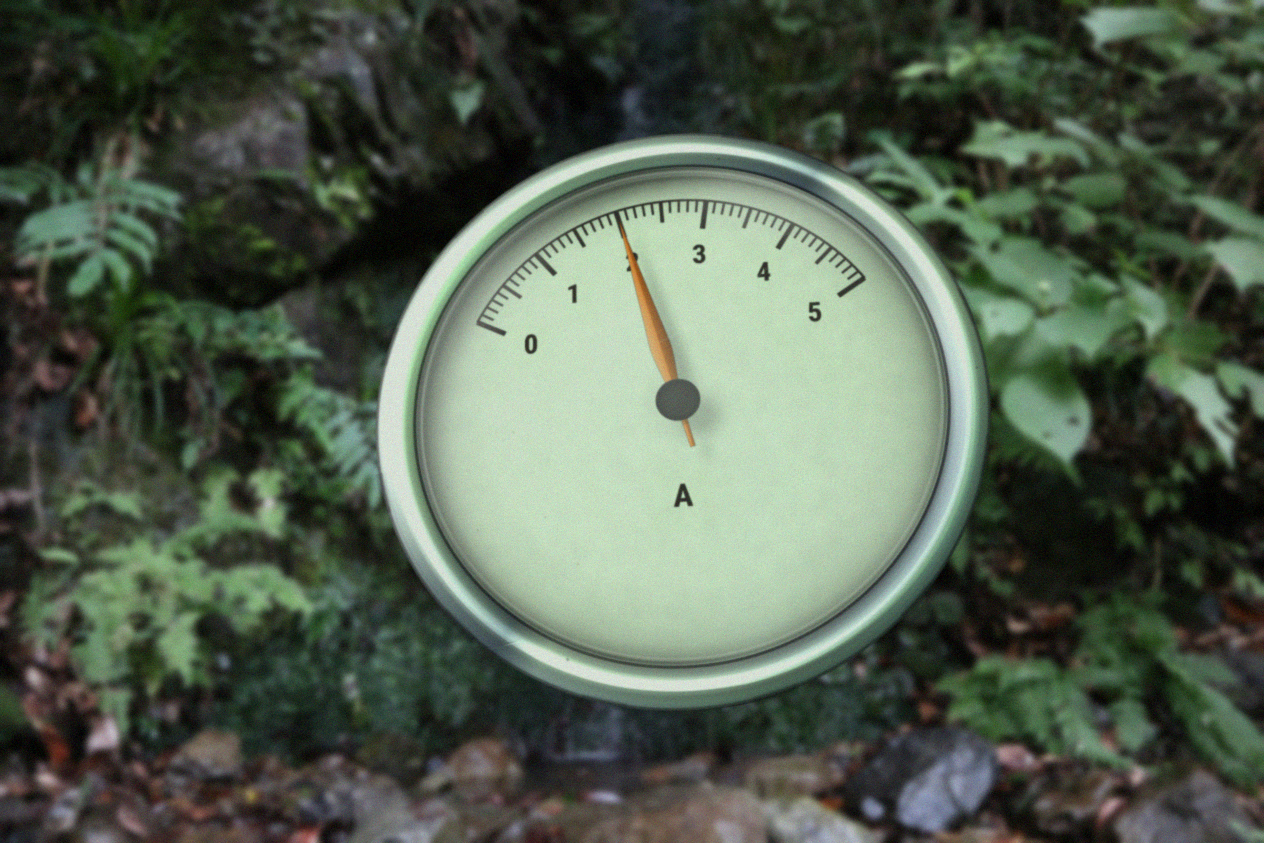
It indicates A 2
